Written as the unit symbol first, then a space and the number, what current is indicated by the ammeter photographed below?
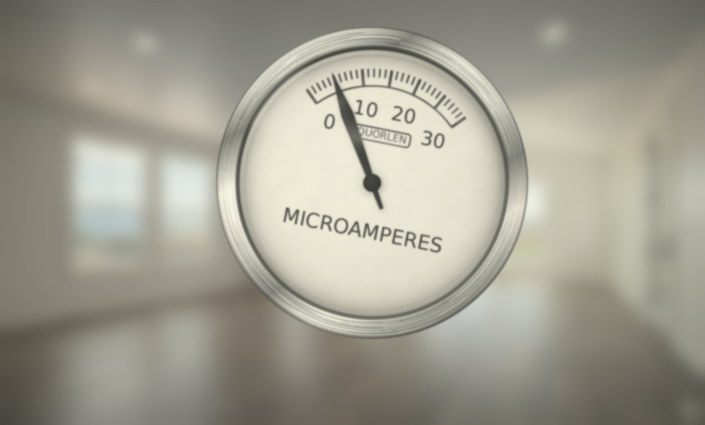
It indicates µA 5
